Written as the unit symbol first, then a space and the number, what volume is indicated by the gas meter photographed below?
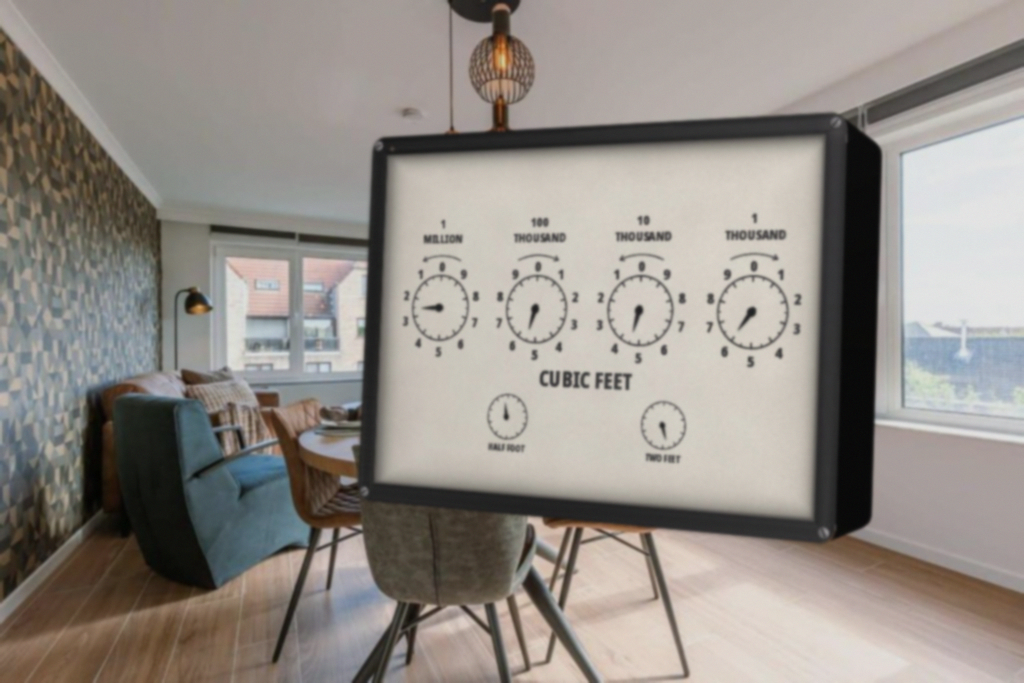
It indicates ft³ 254600
